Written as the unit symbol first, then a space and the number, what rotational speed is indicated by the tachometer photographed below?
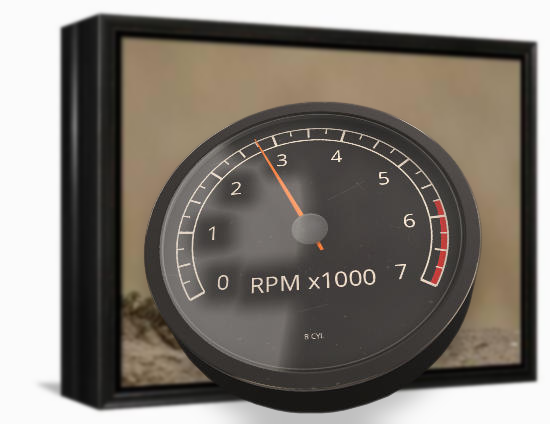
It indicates rpm 2750
